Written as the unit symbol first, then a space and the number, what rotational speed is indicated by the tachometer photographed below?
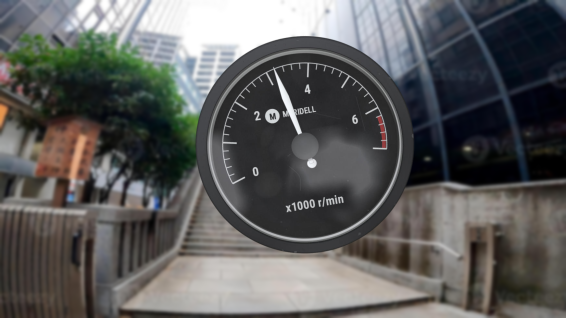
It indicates rpm 3200
